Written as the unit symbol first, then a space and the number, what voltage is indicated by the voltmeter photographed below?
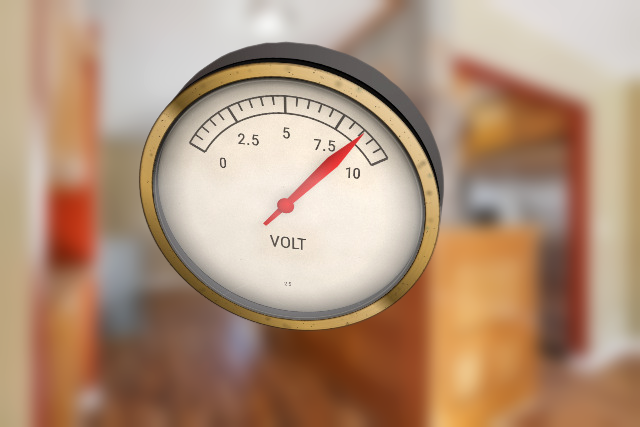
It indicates V 8.5
